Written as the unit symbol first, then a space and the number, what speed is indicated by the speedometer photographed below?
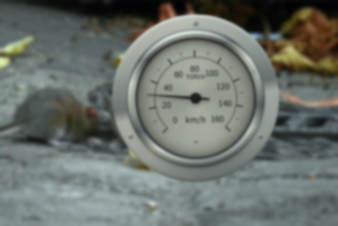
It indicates km/h 30
